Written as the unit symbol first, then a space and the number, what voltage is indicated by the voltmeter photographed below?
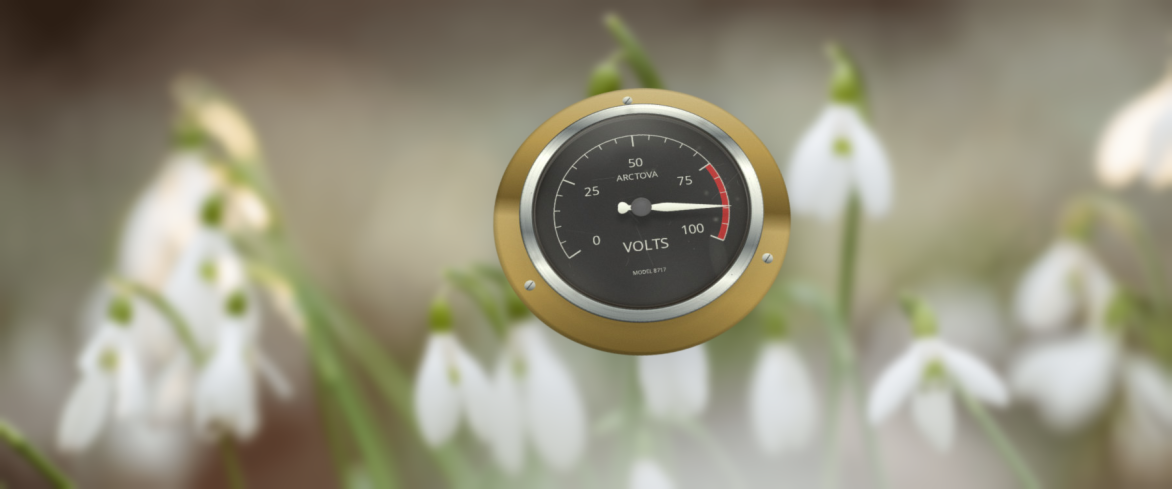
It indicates V 90
